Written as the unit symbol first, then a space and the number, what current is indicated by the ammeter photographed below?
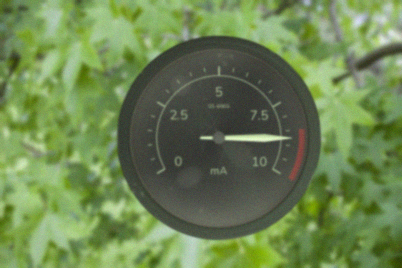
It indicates mA 8.75
